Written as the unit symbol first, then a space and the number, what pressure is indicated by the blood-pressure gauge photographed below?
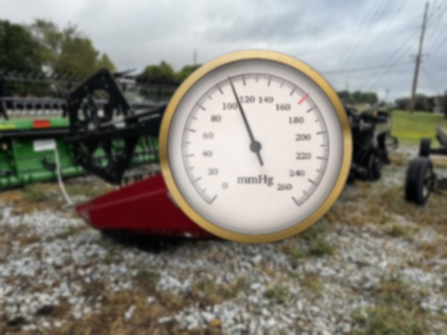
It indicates mmHg 110
